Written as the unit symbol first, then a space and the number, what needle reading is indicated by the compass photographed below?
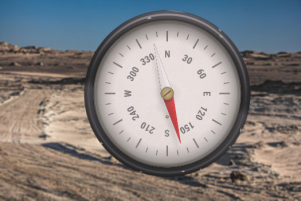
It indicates ° 165
